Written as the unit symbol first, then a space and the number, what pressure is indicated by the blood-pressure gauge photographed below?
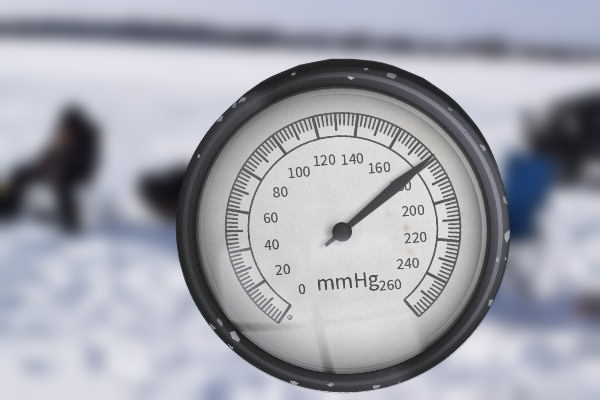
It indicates mmHg 178
